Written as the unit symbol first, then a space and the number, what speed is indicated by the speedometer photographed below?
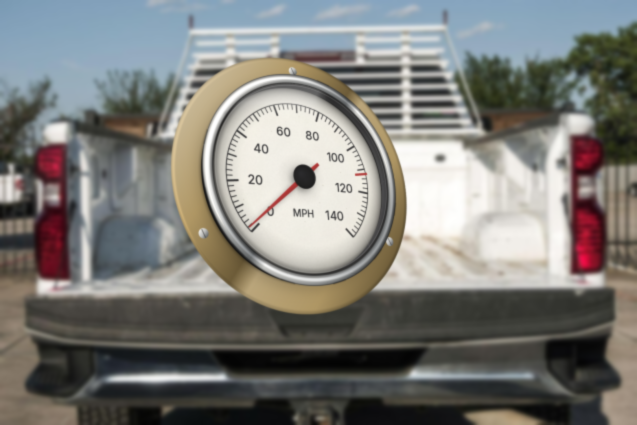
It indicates mph 2
